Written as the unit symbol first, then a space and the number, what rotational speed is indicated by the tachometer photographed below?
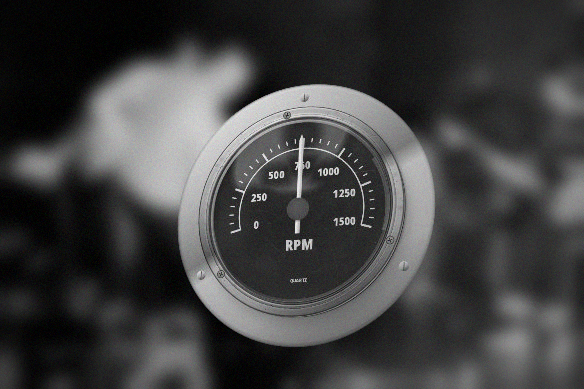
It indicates rpm 750
